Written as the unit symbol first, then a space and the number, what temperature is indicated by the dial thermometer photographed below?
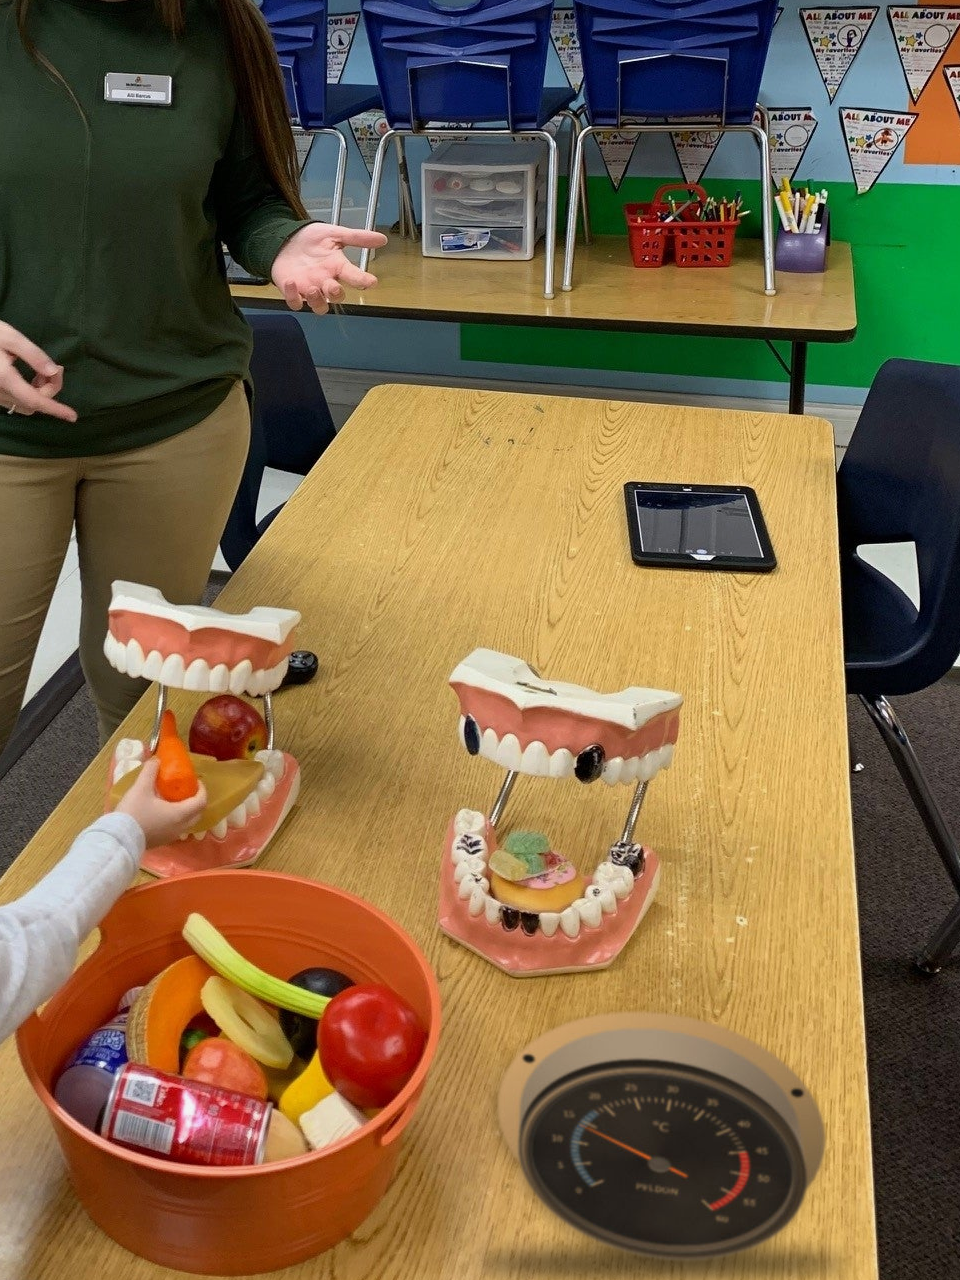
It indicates °C 15
